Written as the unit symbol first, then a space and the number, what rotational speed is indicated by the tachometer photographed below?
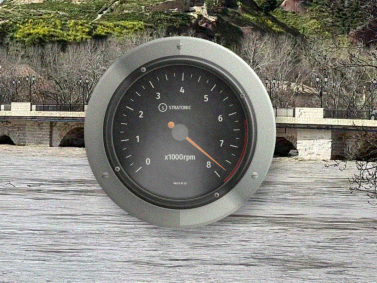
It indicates rpm 7750
